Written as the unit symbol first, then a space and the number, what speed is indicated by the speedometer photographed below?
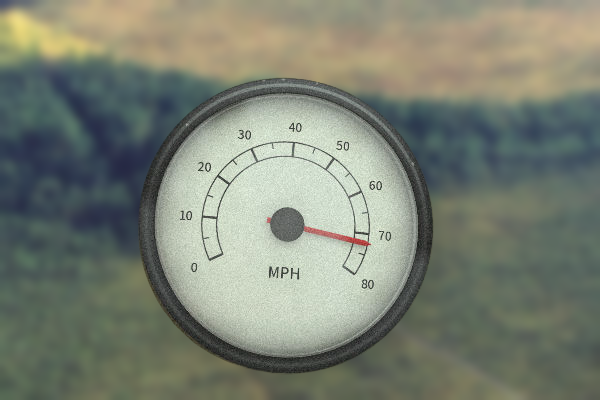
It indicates mph 72.5
